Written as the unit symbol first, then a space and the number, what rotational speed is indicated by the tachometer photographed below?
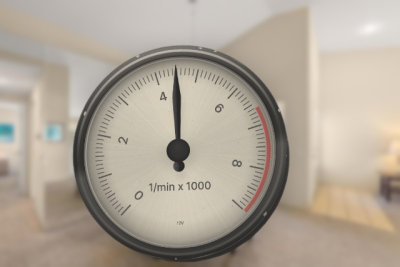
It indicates rpm 4500
